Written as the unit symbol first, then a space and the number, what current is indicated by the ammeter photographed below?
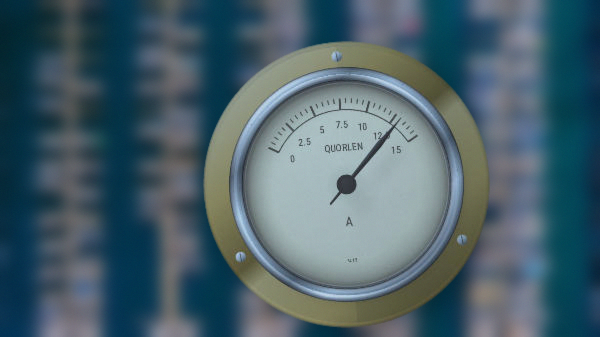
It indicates A 13
